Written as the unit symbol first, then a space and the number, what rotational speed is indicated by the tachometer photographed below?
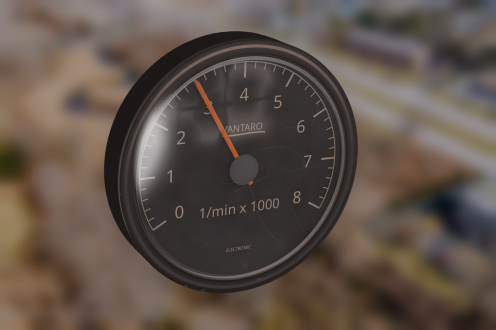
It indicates rpm 3000
